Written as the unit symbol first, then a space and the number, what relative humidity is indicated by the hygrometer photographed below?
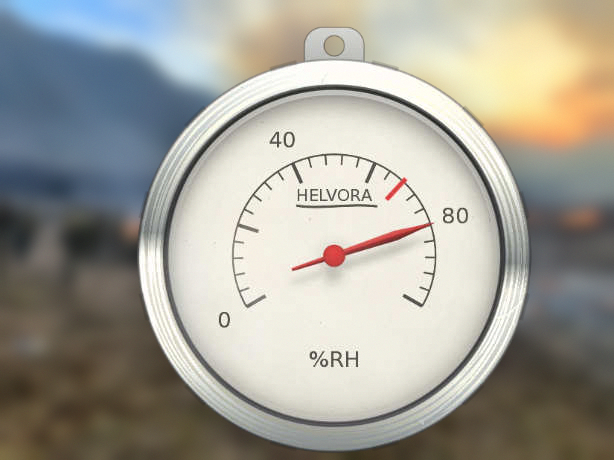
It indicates % 80
